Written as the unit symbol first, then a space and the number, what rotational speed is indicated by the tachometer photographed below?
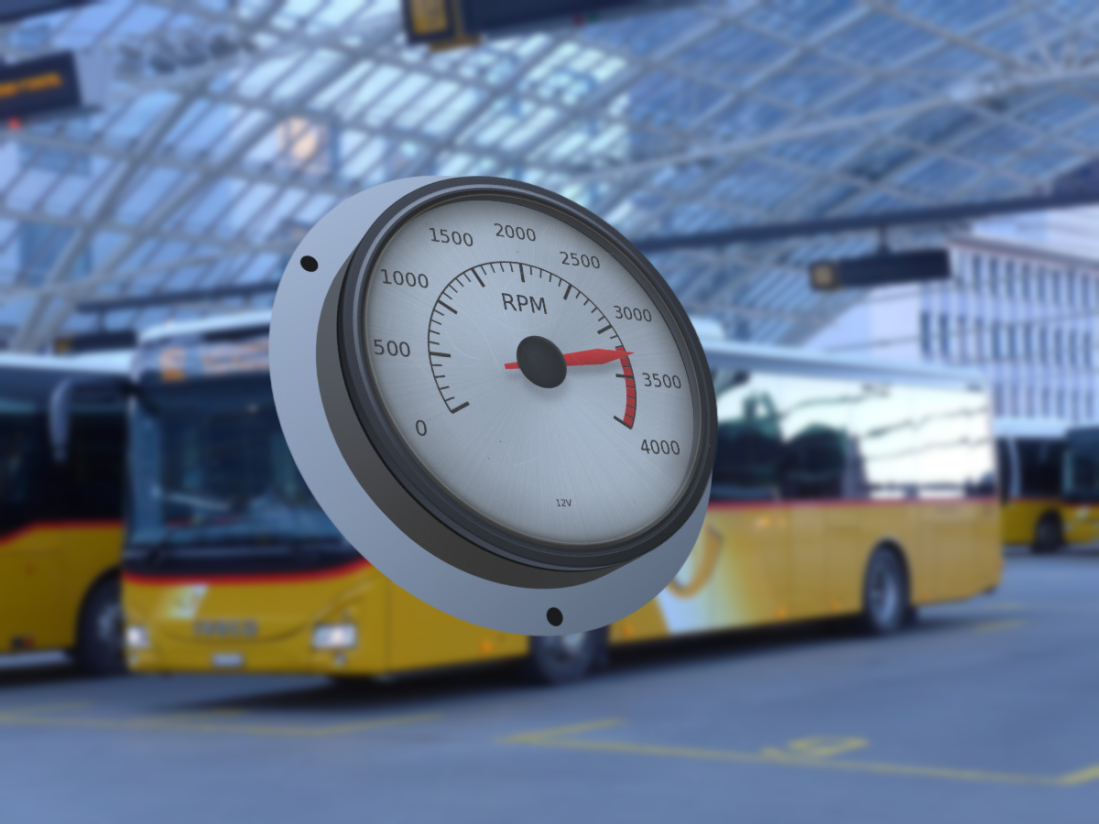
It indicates rpm 3300
